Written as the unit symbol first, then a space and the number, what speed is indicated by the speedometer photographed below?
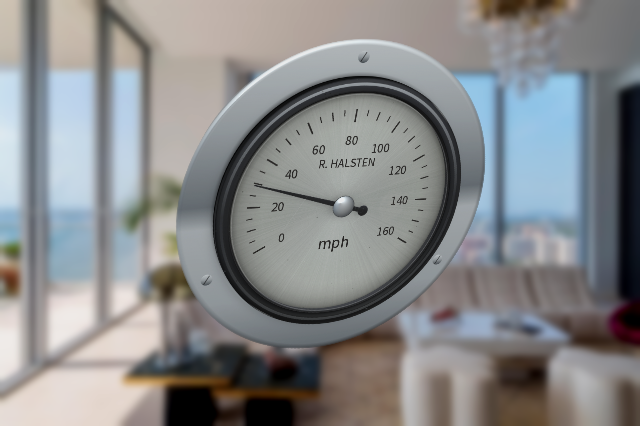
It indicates mph 30
